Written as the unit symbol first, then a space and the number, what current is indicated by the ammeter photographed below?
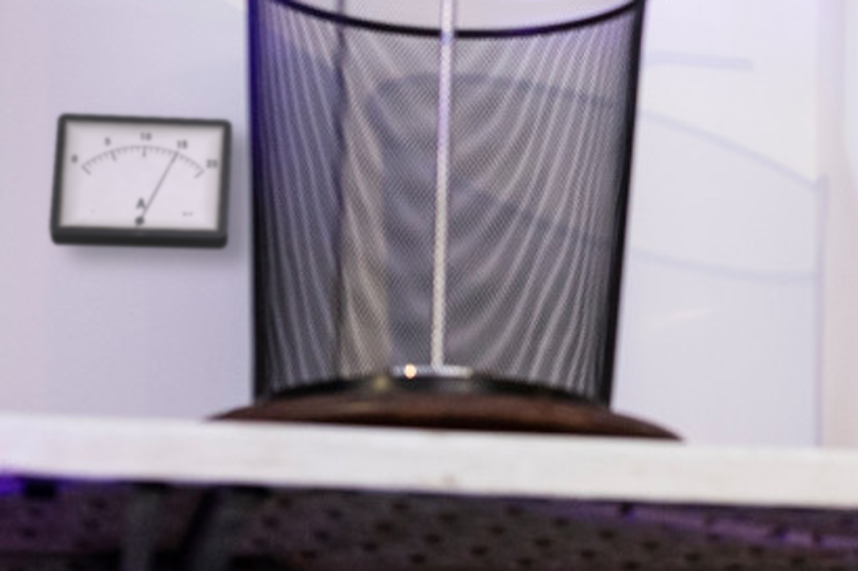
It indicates A 15
